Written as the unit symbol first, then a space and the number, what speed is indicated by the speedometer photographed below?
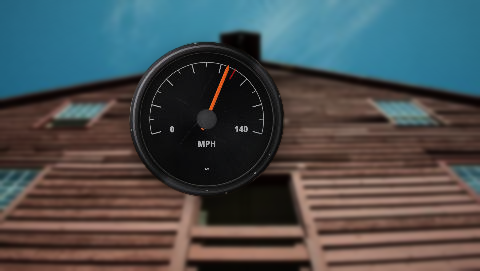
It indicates mph 85
